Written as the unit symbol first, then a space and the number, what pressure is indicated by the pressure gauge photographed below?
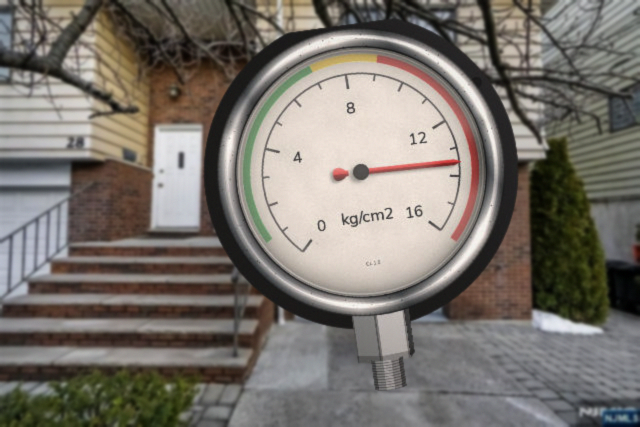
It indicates kg/cm² 13.5
